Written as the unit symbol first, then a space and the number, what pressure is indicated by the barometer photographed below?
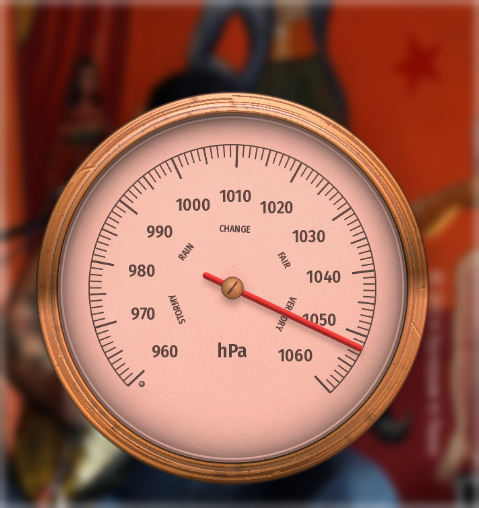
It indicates hPa 1052
